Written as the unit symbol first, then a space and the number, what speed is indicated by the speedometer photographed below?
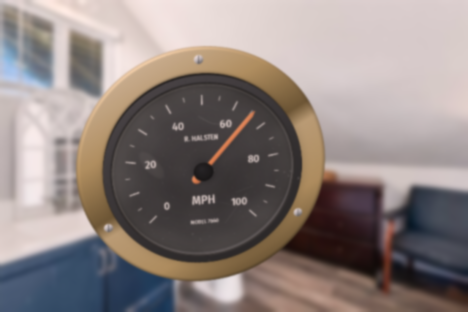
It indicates mph 65
